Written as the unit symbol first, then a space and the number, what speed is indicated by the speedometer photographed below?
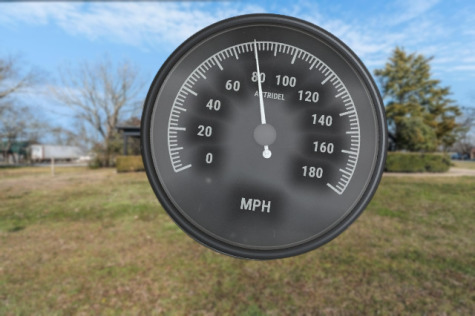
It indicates mph 80
